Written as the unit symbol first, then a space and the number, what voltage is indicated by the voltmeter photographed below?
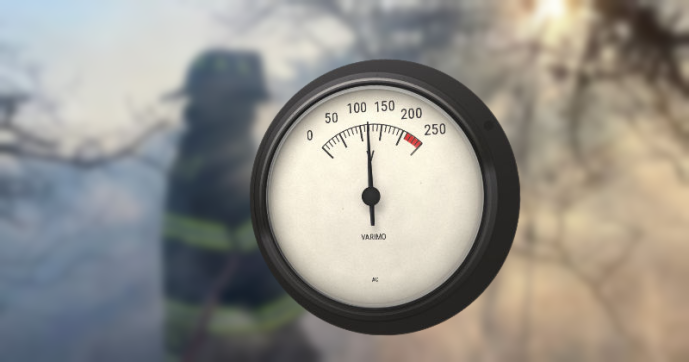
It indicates V 120
